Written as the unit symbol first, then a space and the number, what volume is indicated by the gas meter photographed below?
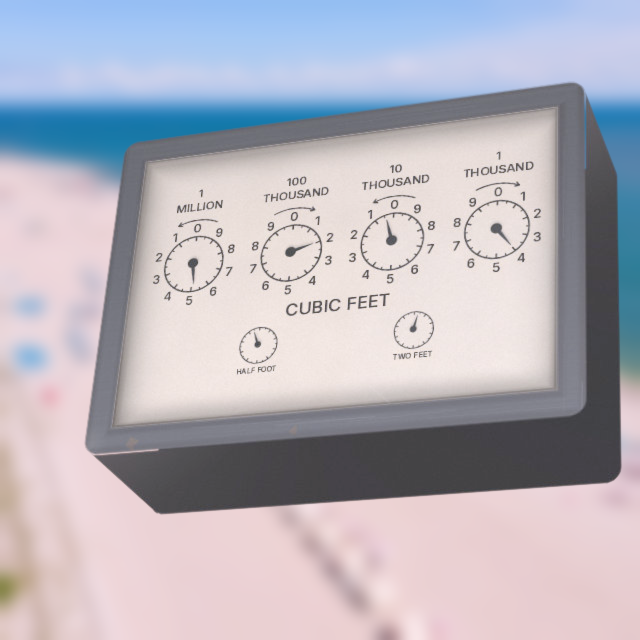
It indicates ft³ 520400
